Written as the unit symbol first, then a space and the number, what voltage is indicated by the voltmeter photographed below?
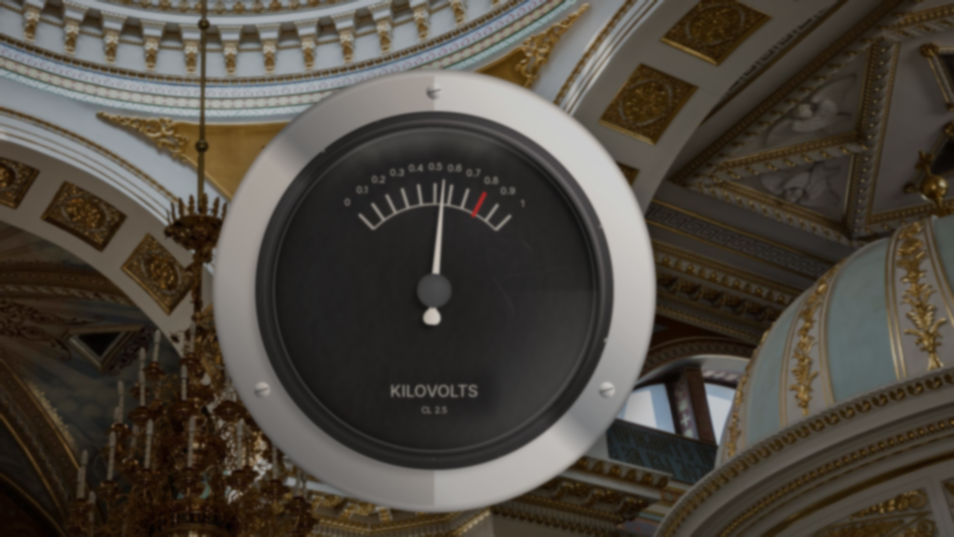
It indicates kV 0.55
